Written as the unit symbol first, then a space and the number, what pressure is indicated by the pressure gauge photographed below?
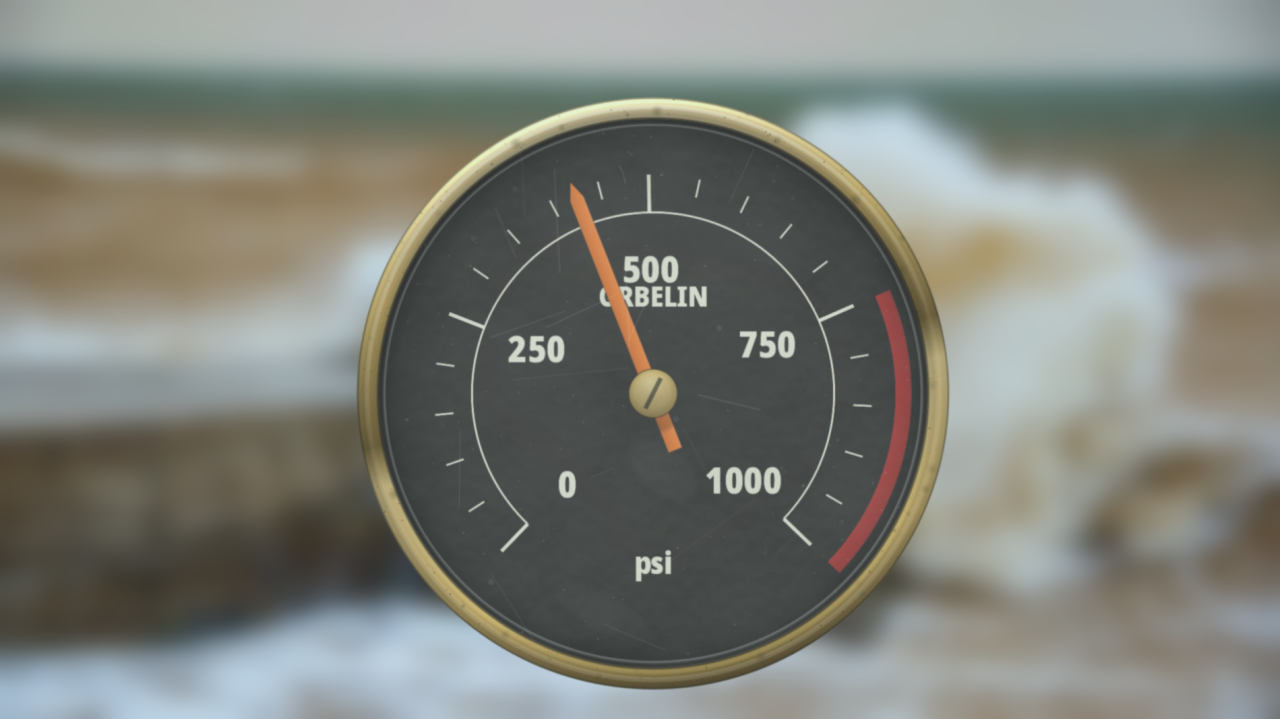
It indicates psi 425
